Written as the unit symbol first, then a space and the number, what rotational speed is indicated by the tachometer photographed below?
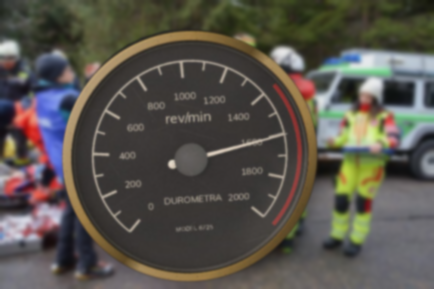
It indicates rpm 1600
